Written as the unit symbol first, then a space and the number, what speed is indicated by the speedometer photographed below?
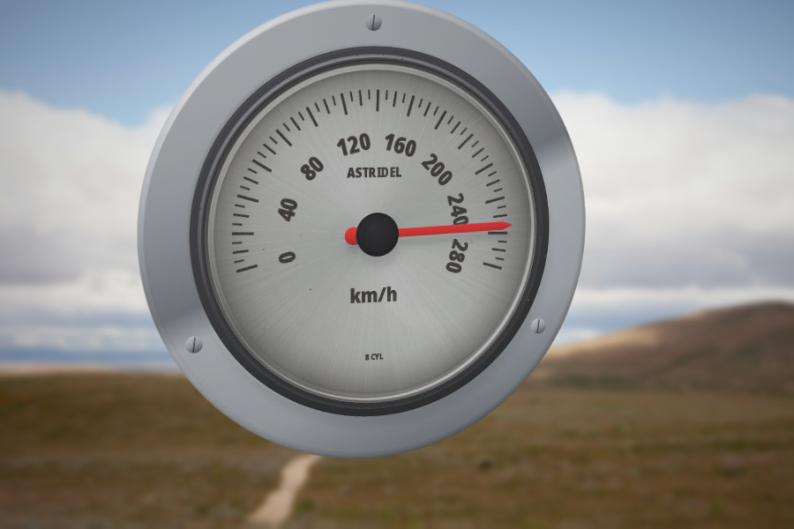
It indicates km/h 255
